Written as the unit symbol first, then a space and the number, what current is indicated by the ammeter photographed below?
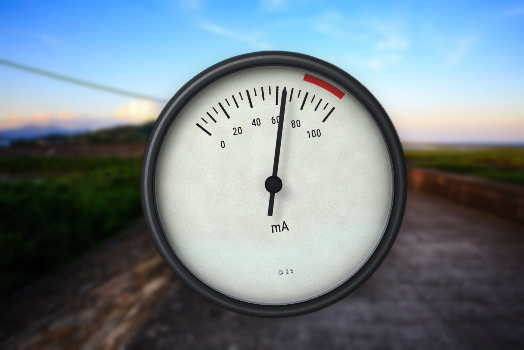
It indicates mA 65
